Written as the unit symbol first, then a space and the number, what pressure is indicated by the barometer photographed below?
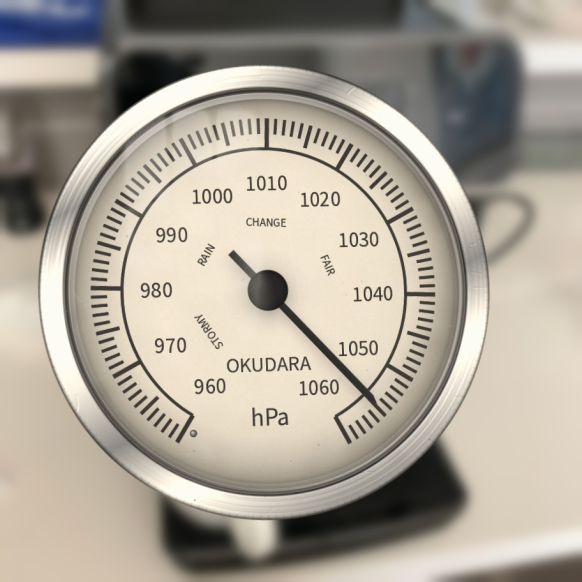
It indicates hPa 1055
